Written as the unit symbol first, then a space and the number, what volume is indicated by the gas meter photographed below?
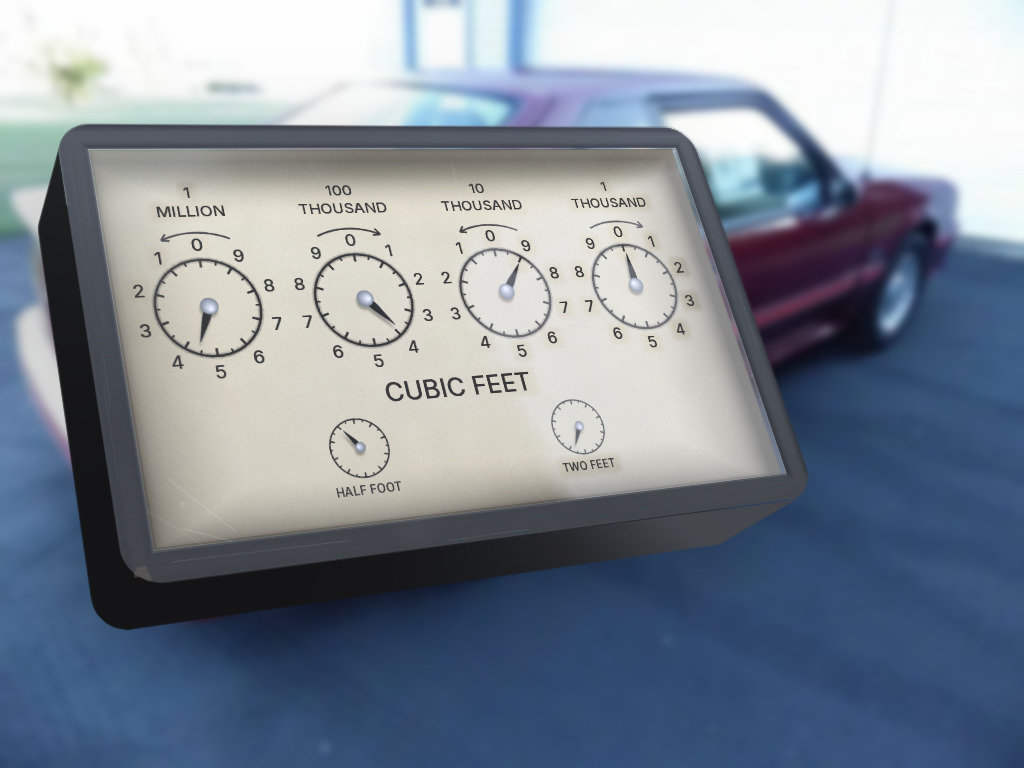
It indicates ft³ 439000
